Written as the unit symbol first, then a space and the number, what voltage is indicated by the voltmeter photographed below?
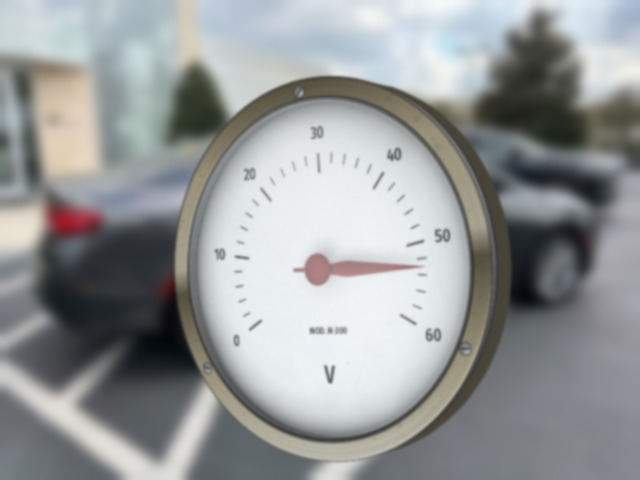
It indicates V 53
